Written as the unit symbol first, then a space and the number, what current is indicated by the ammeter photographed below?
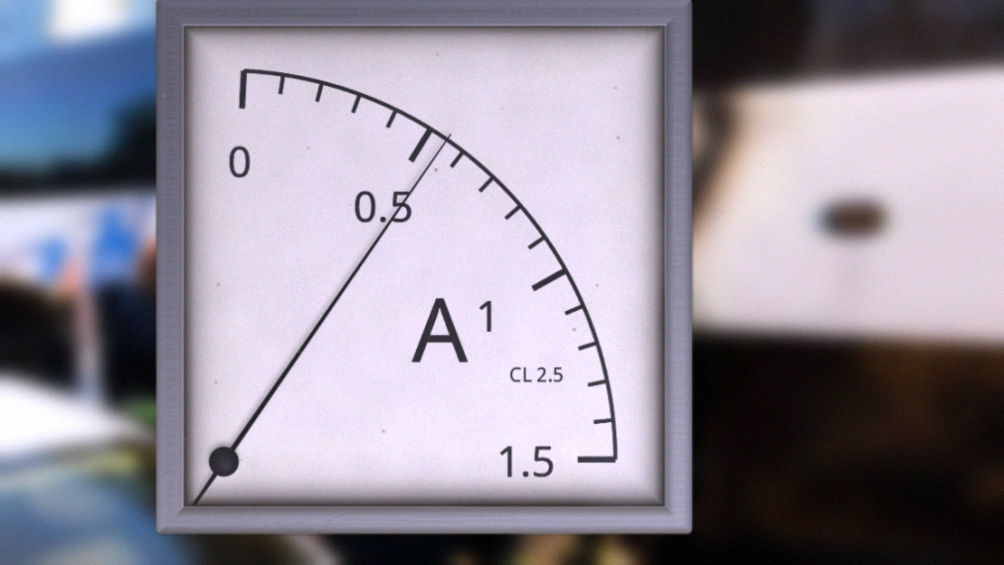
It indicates A 0.55
